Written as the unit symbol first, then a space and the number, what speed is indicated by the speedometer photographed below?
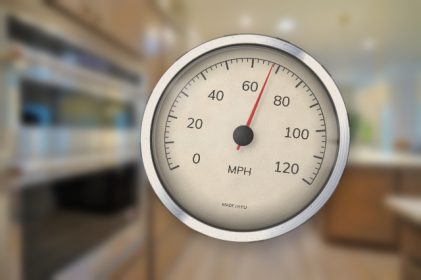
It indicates mph 68
